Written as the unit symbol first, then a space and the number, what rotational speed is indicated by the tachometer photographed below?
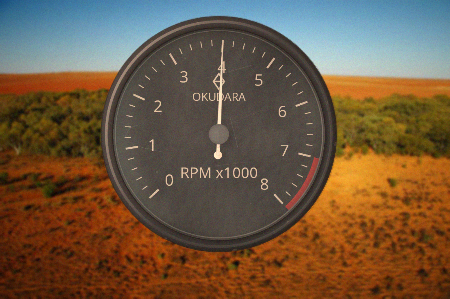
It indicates rpm 4000
